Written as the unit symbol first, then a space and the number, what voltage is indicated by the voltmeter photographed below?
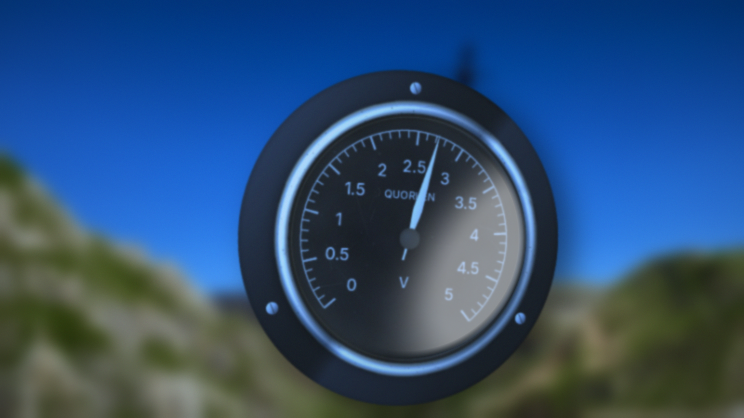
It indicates V 2.7
